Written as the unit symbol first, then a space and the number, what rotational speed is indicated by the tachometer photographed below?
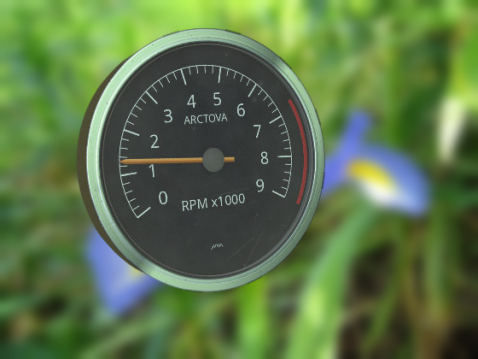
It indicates rpm 1300
